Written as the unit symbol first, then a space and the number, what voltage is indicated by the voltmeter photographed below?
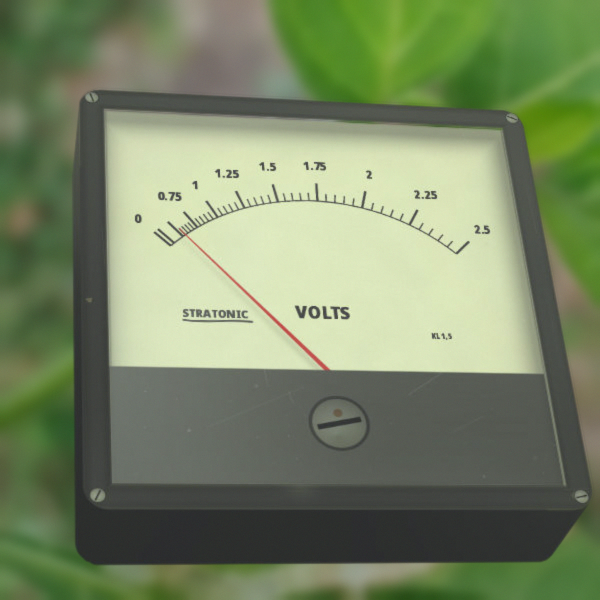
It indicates V 0.5
